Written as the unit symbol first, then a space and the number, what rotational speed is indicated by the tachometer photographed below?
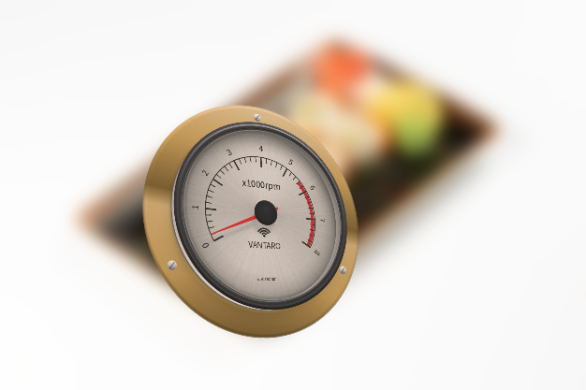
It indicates rpm 200
